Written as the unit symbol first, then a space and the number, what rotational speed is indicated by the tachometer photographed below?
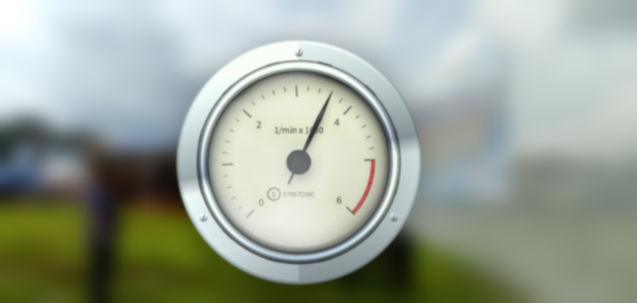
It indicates rpm 3600
